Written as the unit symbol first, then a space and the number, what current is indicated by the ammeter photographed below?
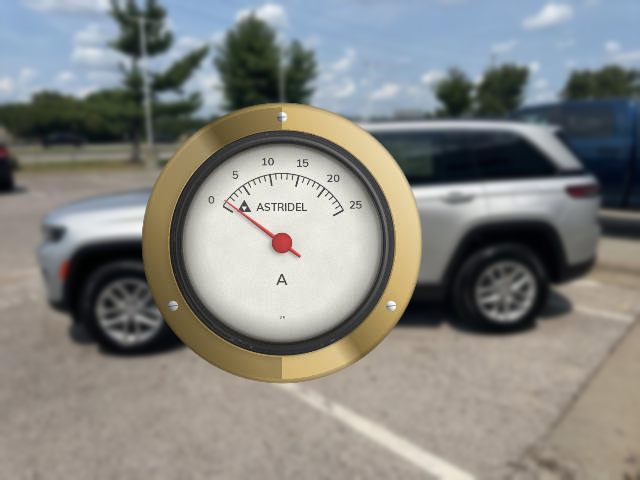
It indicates A 1
